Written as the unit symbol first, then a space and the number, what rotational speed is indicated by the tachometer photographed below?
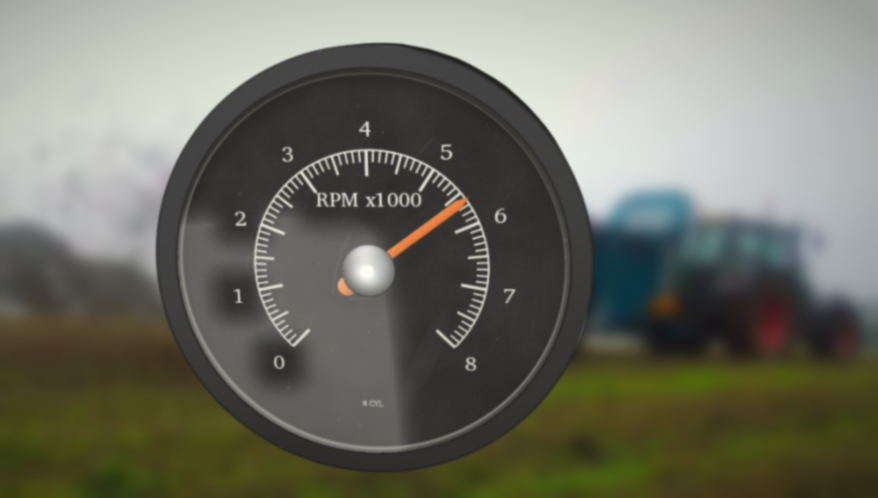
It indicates rpm 5600
